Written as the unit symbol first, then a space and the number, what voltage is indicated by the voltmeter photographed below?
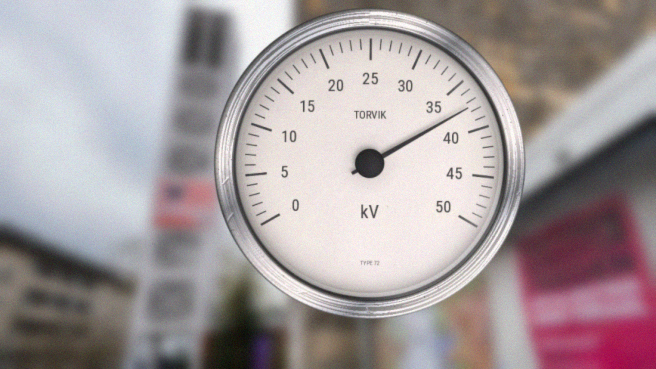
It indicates kV 37.5
